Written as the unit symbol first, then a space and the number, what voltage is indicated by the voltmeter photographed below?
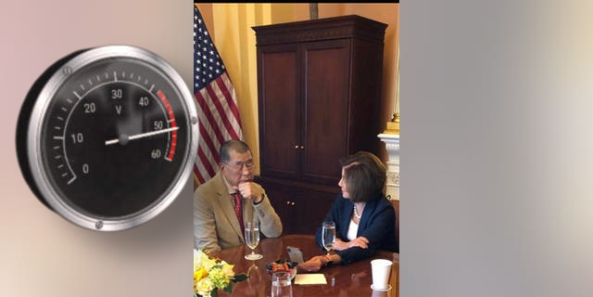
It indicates V 52
